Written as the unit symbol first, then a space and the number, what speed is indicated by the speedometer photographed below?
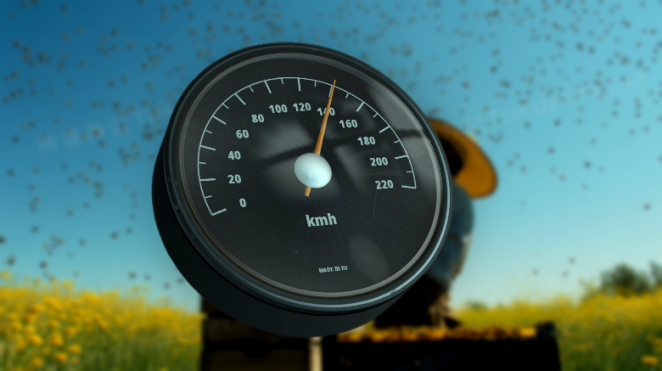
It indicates km/h 140
